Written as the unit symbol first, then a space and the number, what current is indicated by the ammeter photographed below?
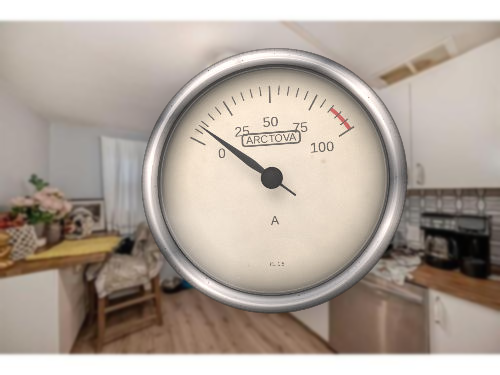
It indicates A 7.5
